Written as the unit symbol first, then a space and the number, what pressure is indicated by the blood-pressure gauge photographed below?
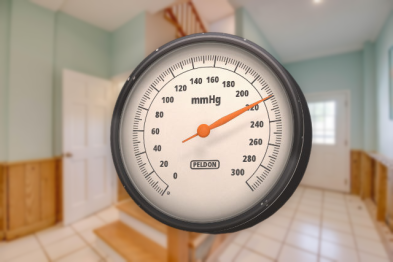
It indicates mmHg 220
